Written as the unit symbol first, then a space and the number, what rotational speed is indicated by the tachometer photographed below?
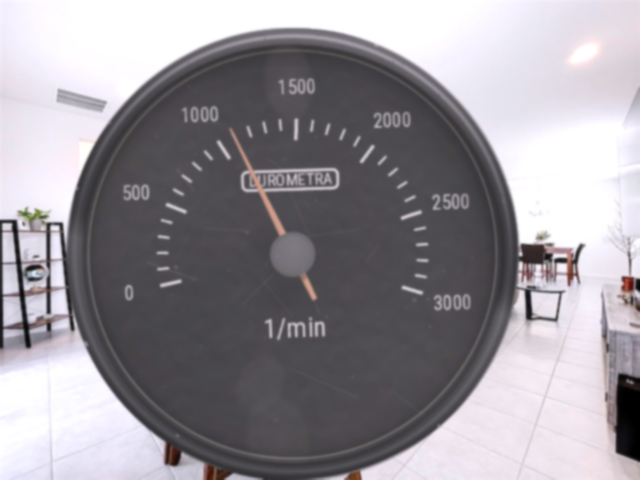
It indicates rpm 1100
